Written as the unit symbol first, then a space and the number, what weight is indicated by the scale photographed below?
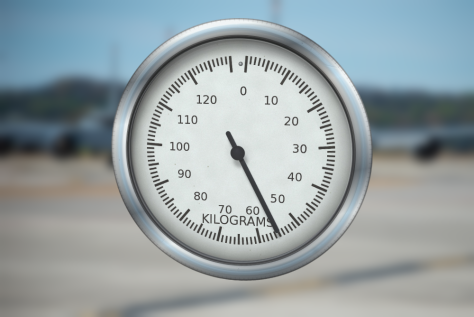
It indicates kg 55
